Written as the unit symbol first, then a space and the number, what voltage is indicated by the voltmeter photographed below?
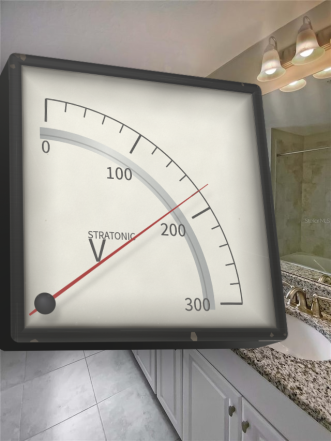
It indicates V 180
